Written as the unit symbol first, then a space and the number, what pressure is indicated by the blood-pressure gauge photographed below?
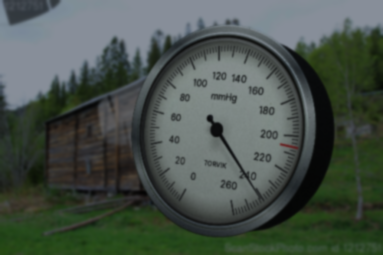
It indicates mmHg 240
